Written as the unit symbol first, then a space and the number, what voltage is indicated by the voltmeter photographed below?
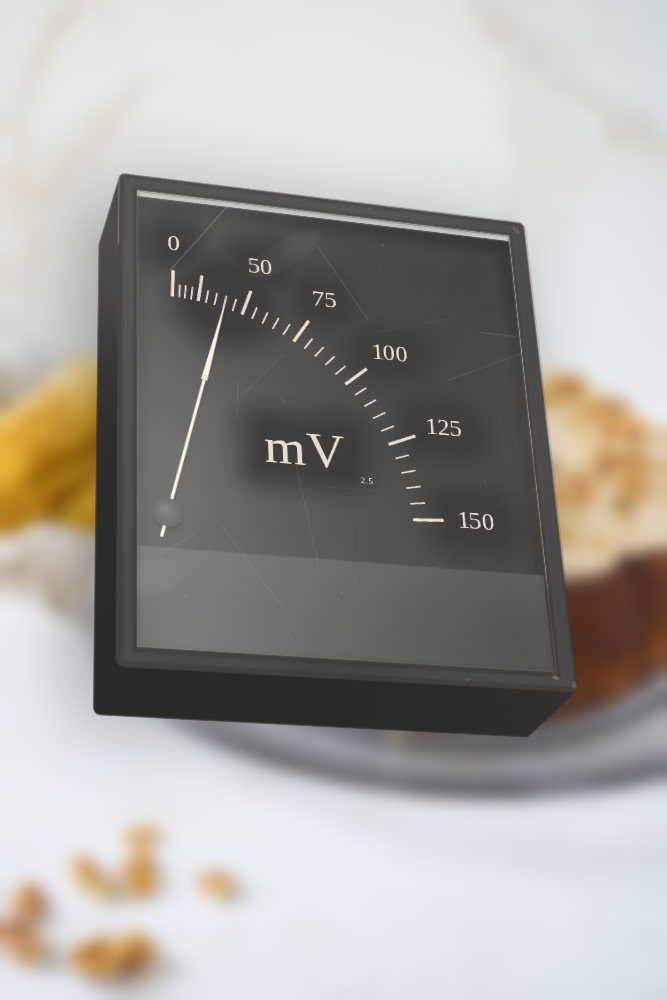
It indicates mV 40
